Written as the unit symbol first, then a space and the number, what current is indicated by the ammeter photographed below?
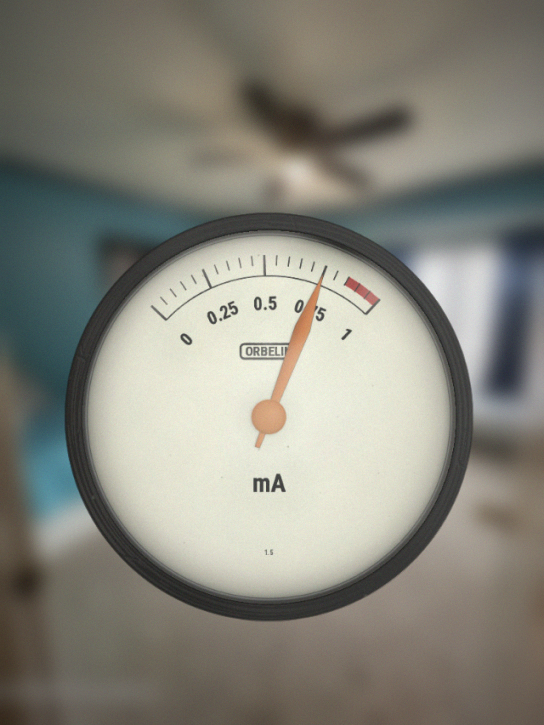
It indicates mA 0.75
